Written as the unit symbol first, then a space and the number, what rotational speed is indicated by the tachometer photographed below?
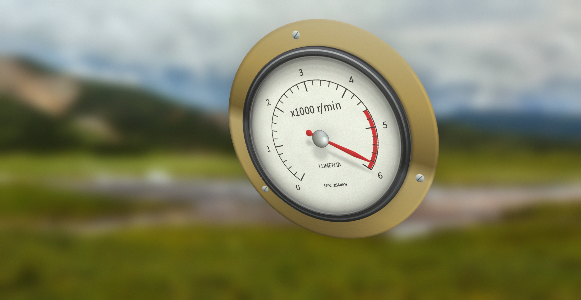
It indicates rpm 5800
